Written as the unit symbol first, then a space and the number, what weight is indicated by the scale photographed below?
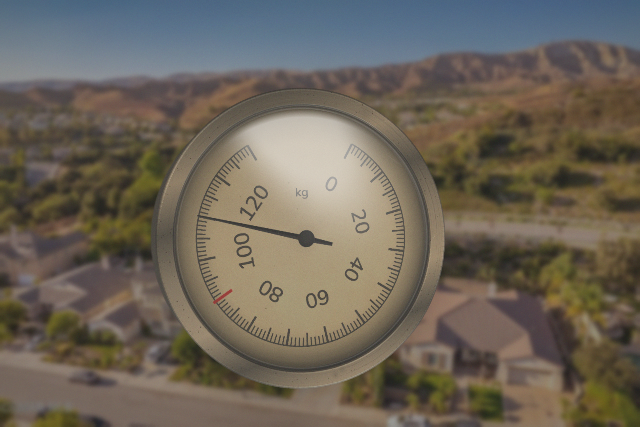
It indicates kg 110
